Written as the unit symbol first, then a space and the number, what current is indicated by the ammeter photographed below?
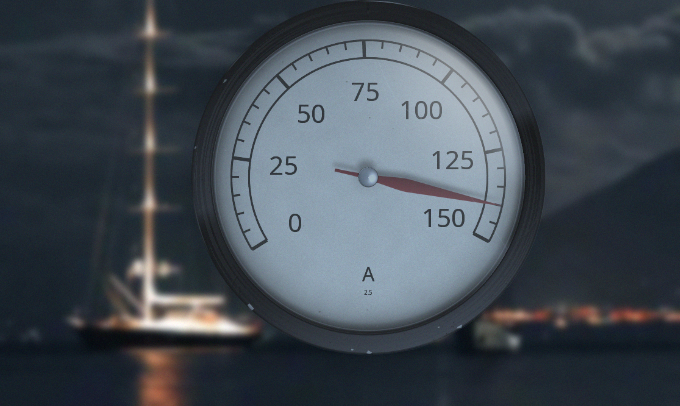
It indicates A 140
